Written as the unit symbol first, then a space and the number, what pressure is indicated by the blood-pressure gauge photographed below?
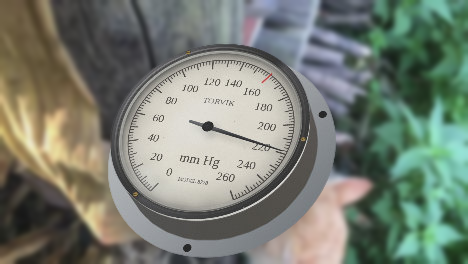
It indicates mmHg 220
